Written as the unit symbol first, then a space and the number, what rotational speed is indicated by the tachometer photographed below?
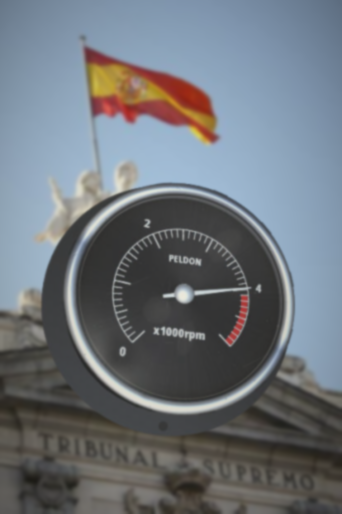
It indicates rpm 4000
